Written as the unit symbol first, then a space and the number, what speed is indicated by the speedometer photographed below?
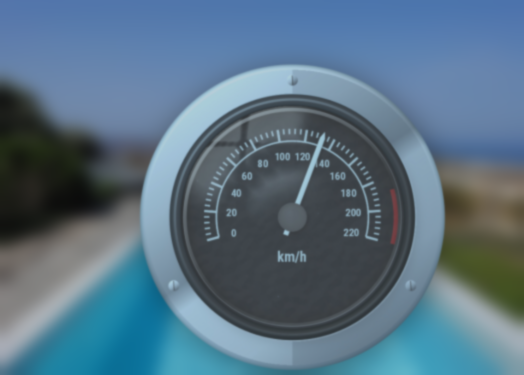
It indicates km/h 132
